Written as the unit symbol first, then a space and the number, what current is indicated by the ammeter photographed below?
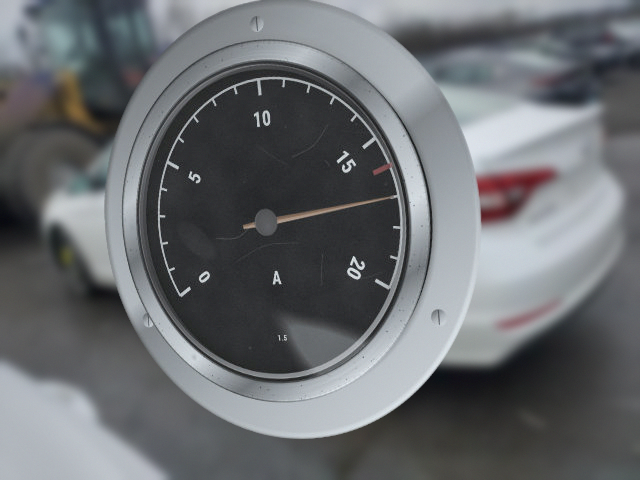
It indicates A 17
